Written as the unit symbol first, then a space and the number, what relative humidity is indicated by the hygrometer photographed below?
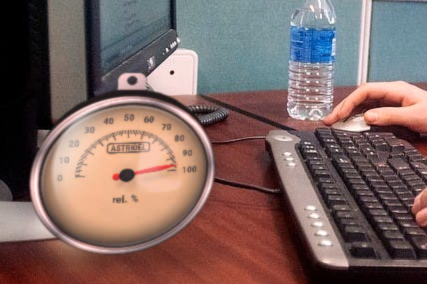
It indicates % 95
